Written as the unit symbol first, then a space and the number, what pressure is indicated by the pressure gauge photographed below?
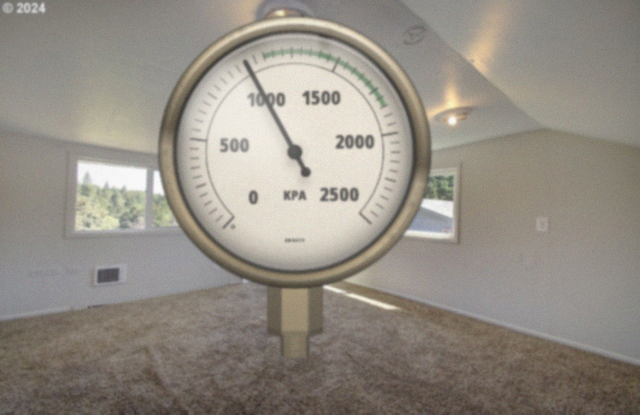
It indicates kPa 1000
